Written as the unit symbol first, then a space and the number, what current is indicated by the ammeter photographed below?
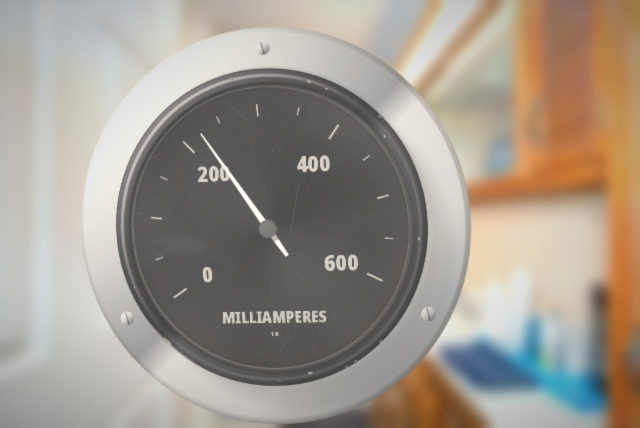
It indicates mA 225
